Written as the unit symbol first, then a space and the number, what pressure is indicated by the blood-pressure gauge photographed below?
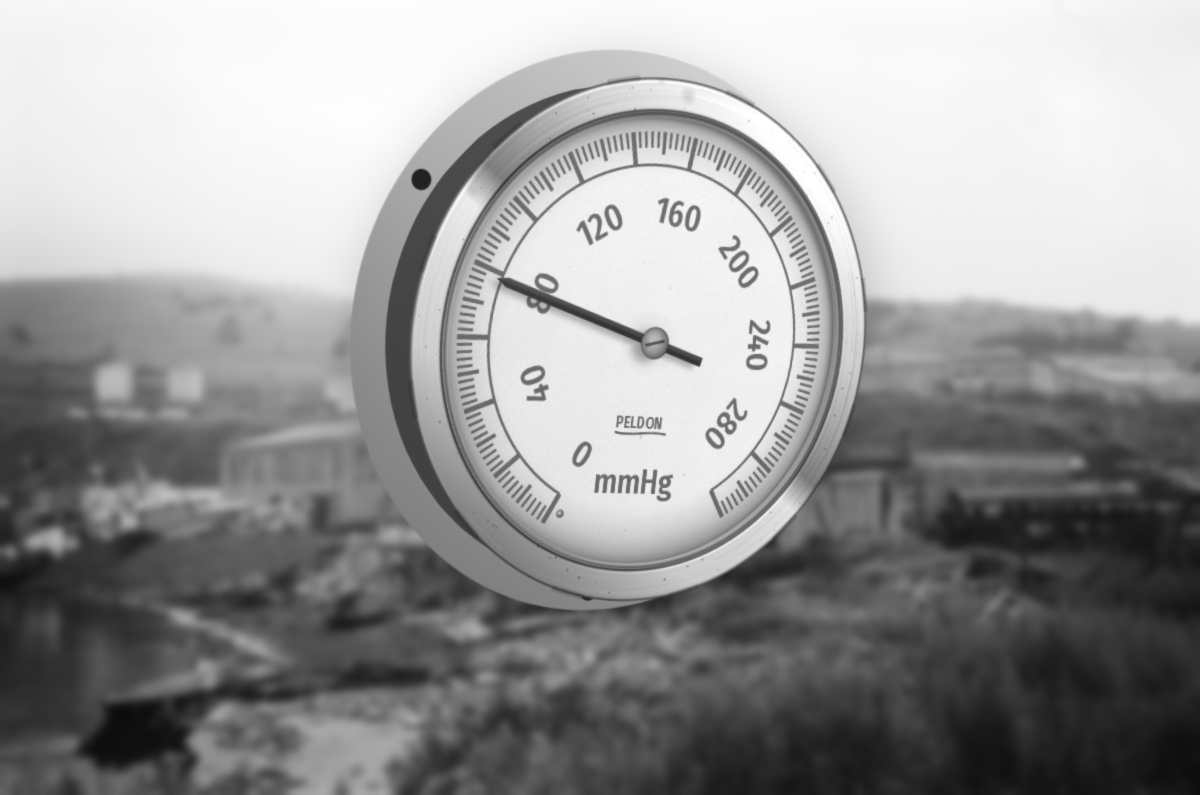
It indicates mmHg 78
